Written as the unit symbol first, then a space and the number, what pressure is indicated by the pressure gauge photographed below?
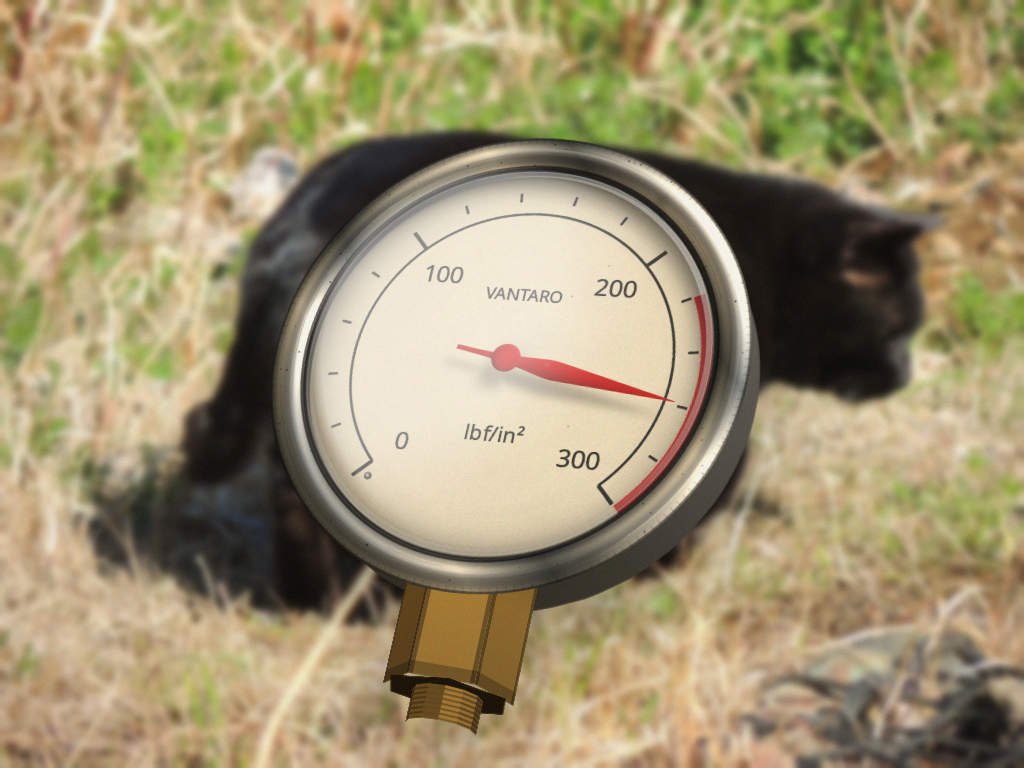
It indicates psi 260
